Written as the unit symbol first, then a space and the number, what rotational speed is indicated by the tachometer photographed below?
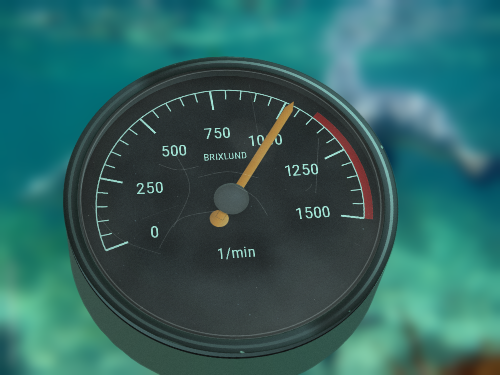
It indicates rpm 1025
